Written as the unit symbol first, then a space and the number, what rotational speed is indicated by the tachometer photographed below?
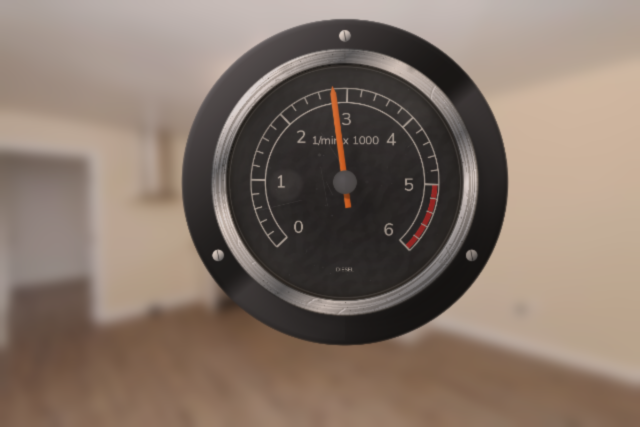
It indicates rpm 2800
